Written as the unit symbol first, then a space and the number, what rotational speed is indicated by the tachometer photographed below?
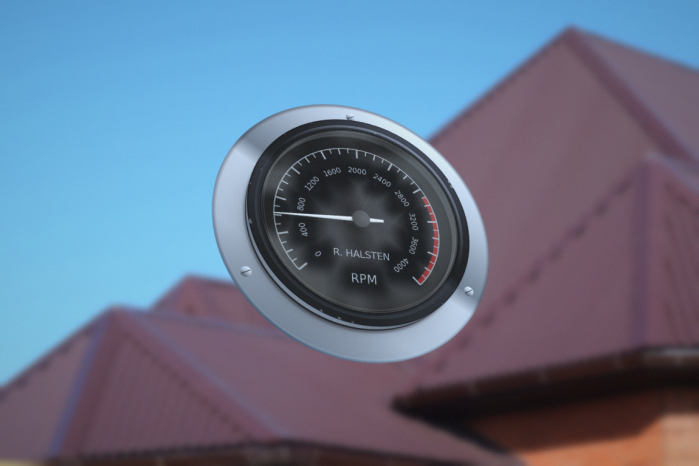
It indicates rpm 600
